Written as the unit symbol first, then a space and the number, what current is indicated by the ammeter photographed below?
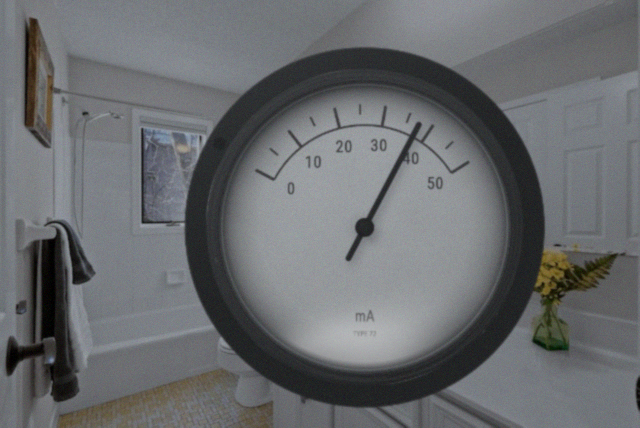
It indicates mA 37.5
